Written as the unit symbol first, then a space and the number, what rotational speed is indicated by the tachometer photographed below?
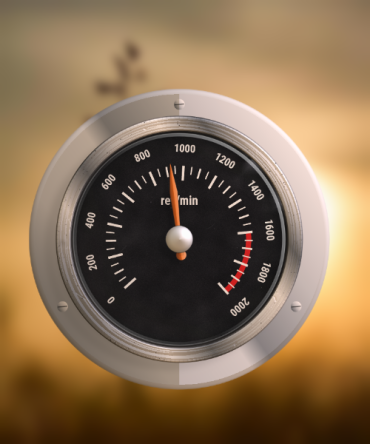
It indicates rpm 925
